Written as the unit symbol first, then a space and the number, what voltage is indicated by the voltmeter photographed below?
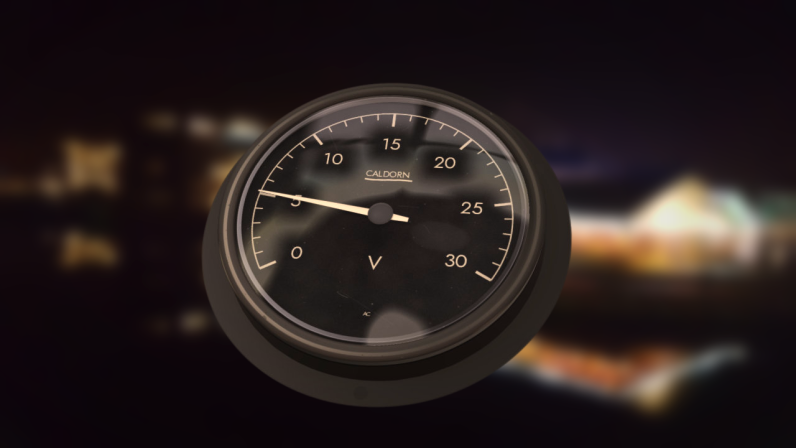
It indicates V 5
